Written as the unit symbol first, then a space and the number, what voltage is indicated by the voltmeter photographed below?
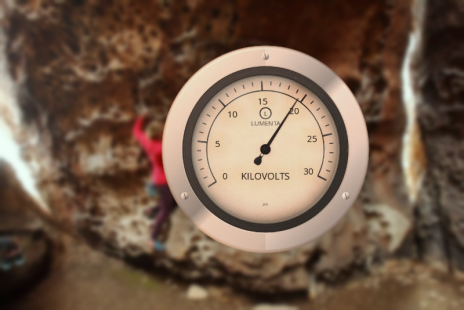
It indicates kV 19.5
